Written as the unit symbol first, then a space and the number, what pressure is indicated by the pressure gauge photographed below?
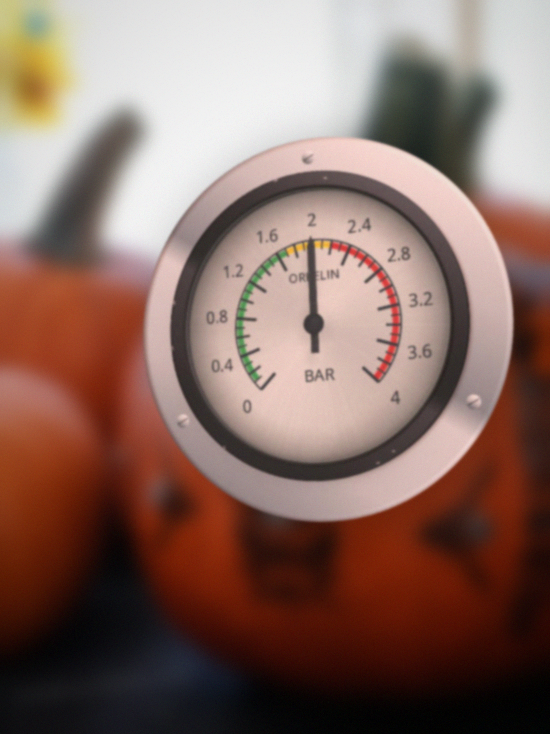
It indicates bar 2
